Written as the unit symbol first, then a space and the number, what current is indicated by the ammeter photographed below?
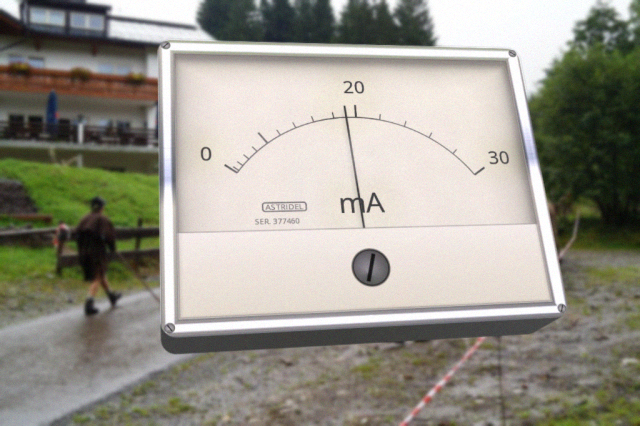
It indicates mA 19
